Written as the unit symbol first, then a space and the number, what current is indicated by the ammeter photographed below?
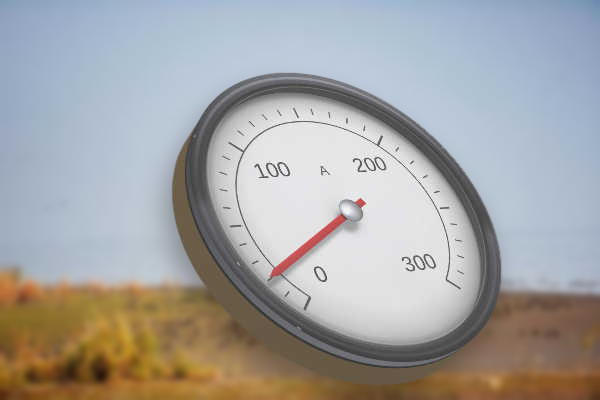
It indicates A 20
